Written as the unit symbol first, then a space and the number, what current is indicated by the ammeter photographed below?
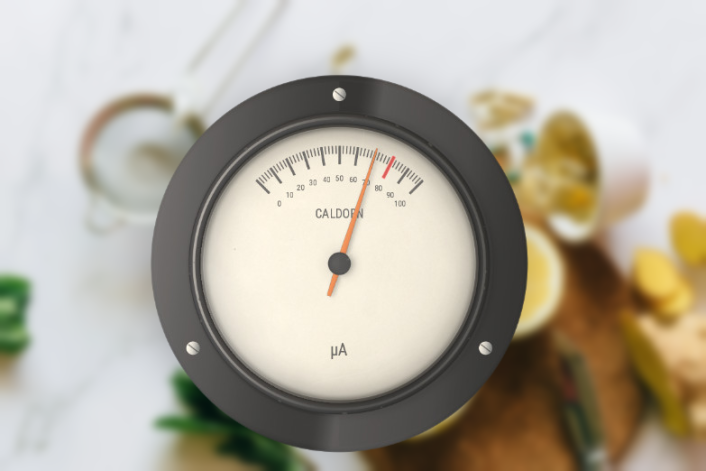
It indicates µA 70
